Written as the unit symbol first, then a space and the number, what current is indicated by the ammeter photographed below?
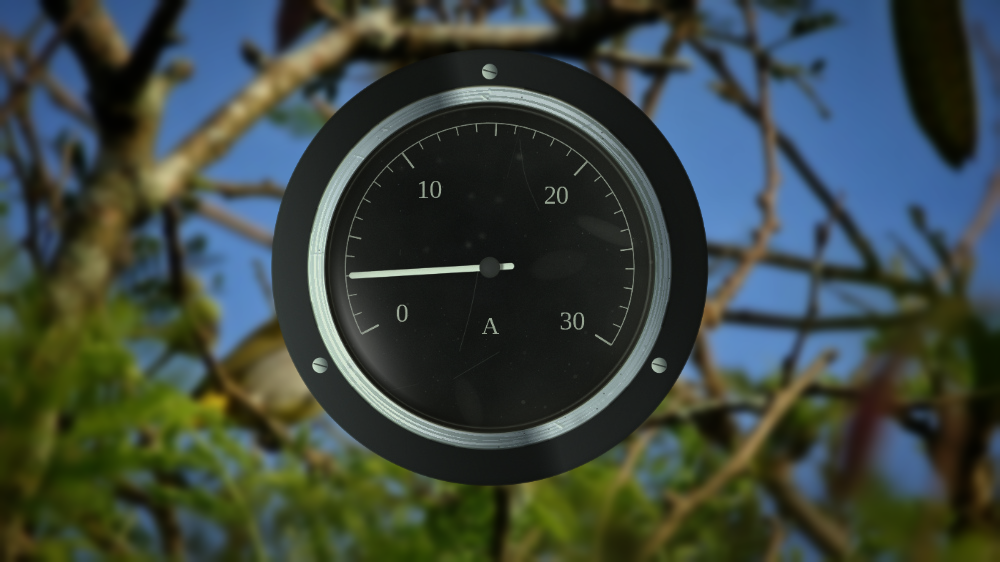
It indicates A 3
